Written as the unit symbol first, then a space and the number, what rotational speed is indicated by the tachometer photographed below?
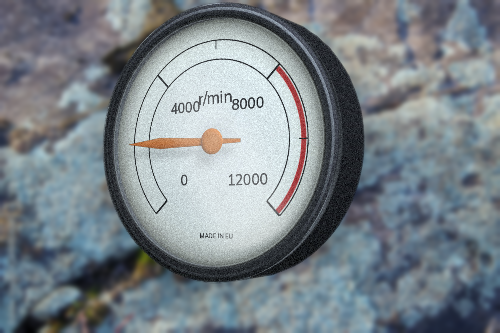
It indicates rpm 2000
